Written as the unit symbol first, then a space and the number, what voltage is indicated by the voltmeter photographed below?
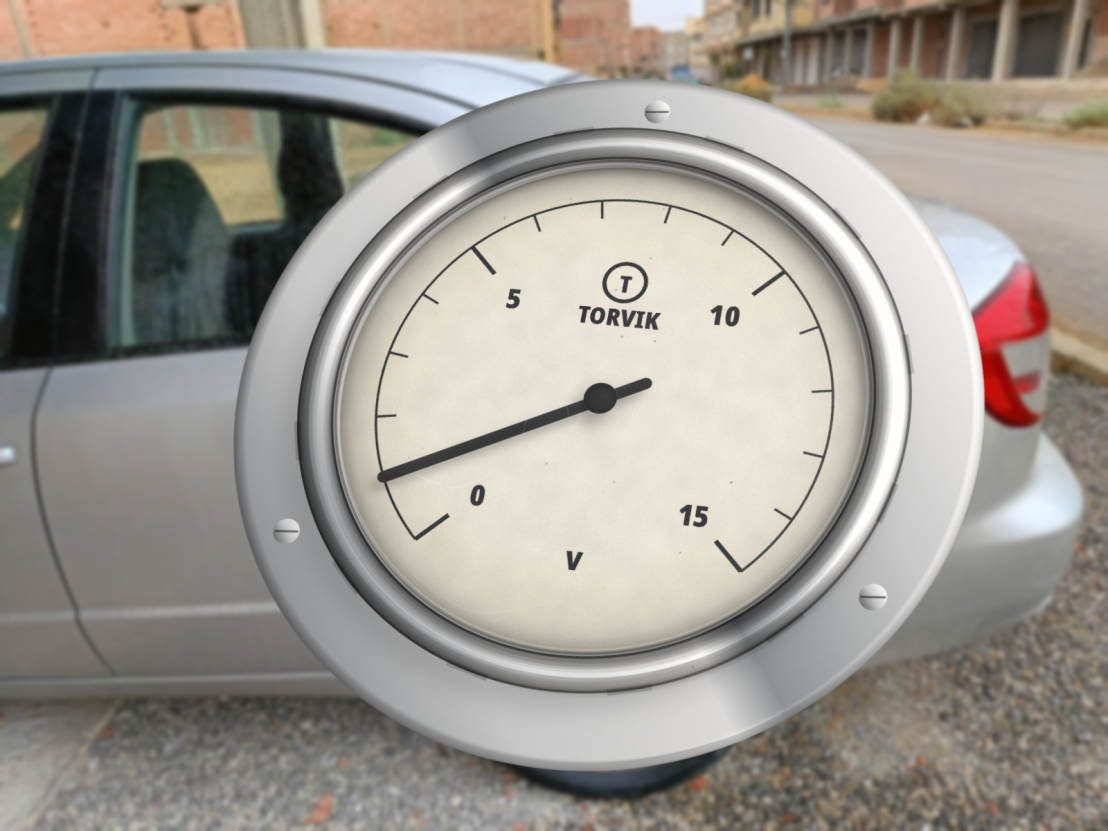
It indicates V 1
